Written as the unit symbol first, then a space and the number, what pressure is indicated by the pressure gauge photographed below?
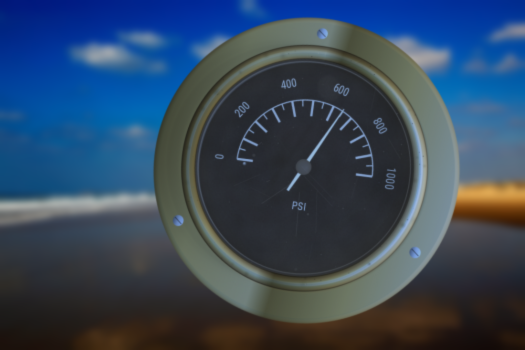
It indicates psi 650
